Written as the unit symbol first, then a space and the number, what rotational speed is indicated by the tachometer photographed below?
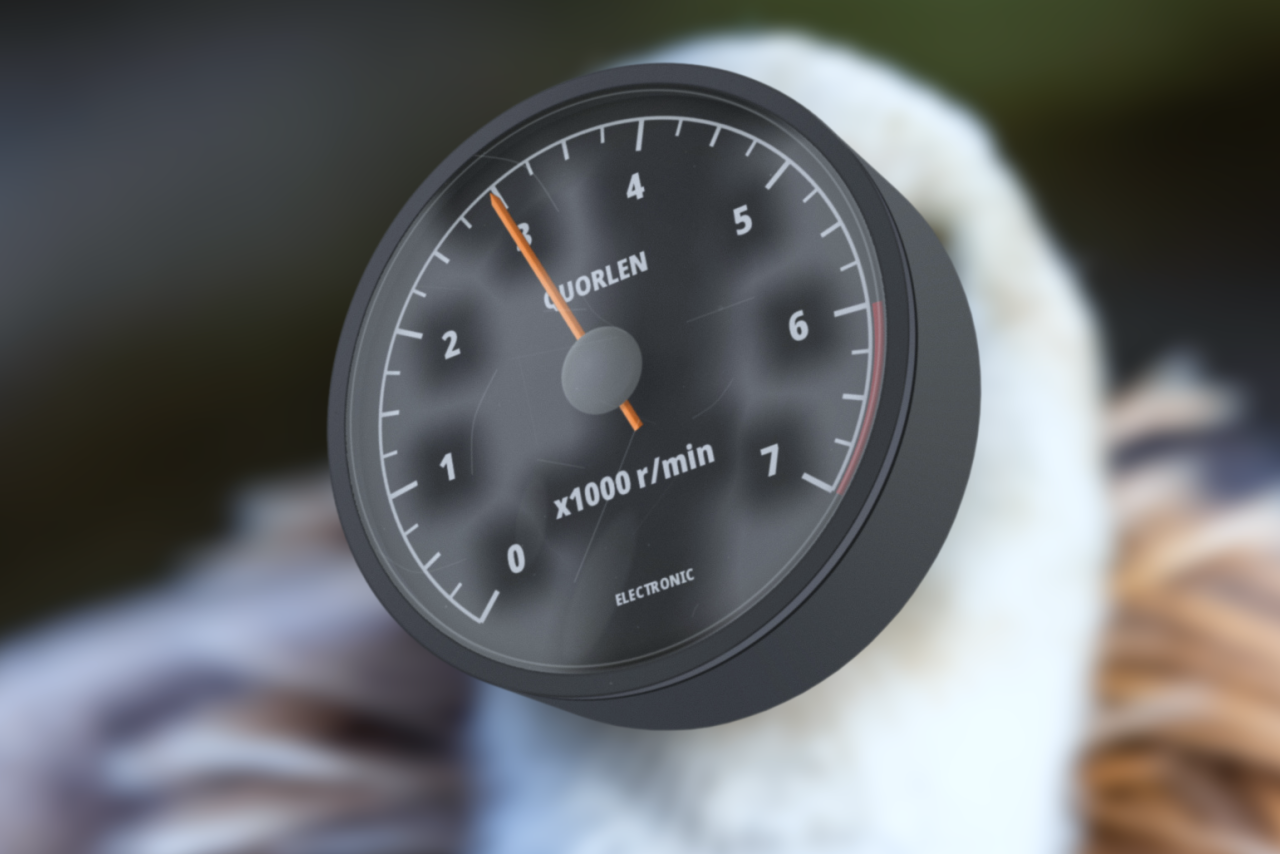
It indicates rpm 3000
